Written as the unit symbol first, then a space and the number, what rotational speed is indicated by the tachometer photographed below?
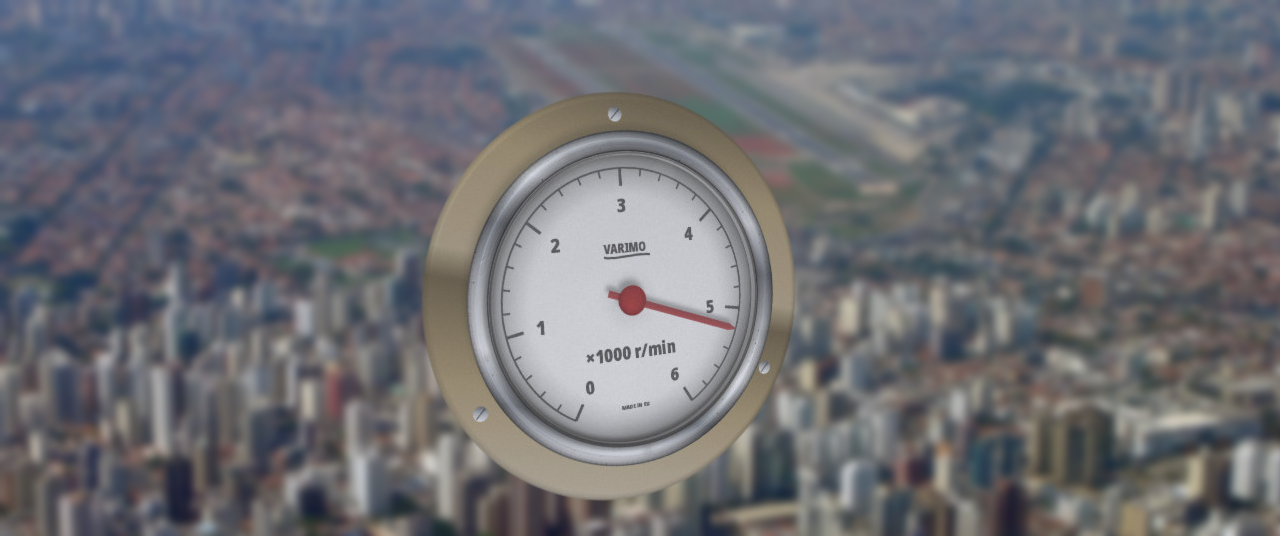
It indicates rpm 5200
